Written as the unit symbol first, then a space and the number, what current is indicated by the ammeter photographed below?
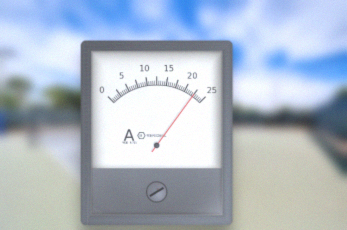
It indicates A 22.5
